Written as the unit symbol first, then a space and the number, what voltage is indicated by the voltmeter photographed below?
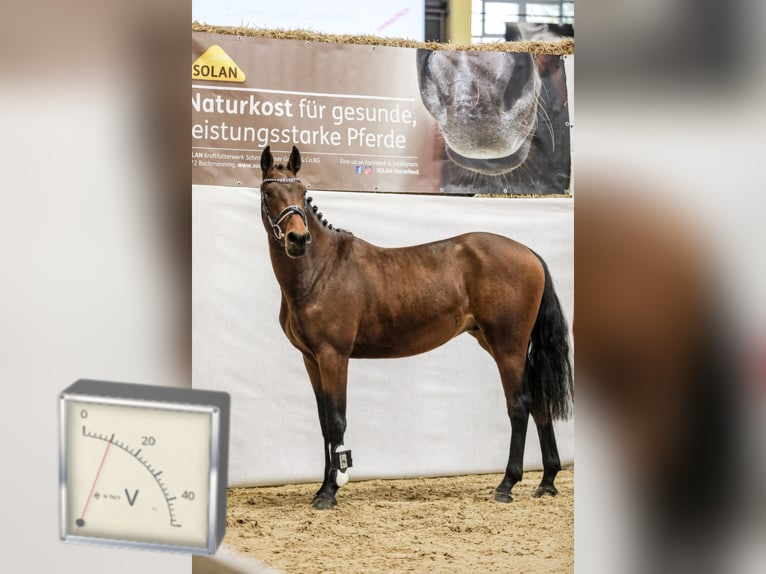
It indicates V 10
